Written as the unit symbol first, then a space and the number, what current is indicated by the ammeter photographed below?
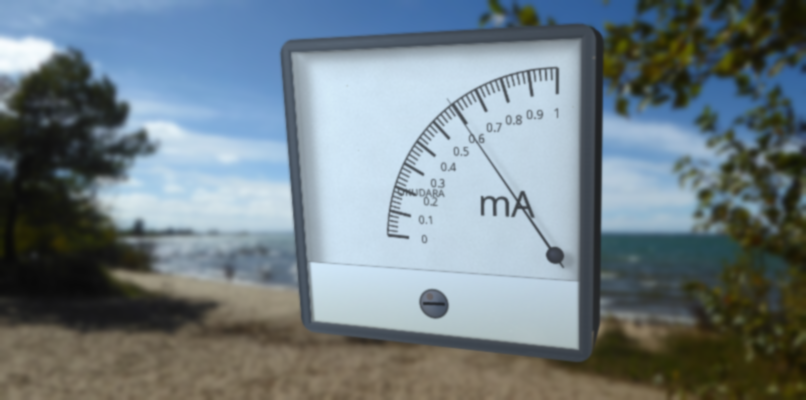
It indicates mA 0.6
